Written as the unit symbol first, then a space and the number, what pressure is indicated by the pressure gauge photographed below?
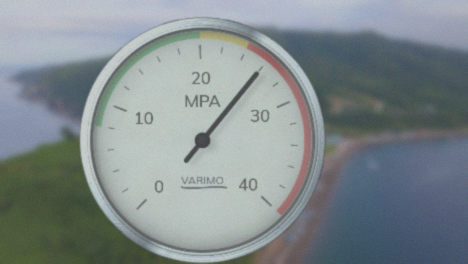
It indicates MPa 26
